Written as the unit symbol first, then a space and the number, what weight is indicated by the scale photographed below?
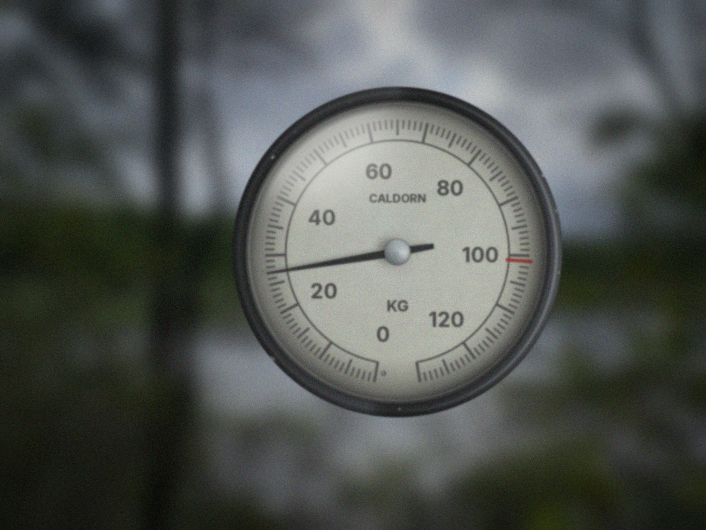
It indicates kg 27
